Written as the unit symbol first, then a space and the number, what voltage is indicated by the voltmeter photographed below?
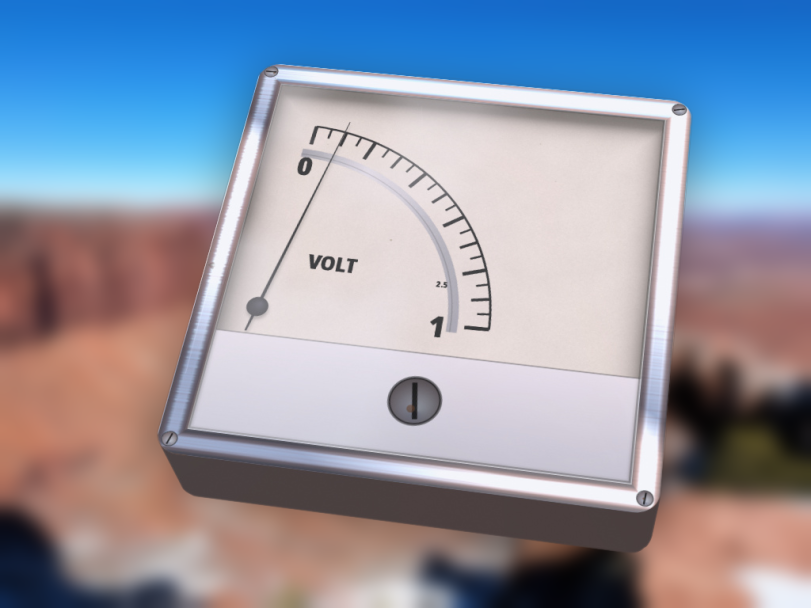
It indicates V 0.1
